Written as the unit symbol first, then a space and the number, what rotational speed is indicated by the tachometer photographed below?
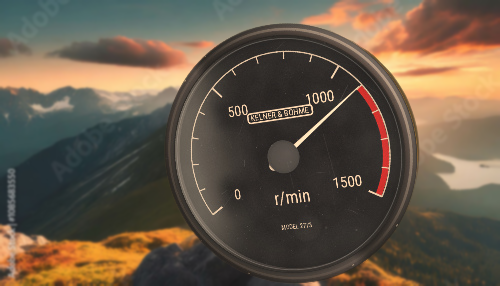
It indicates rpm 1100
